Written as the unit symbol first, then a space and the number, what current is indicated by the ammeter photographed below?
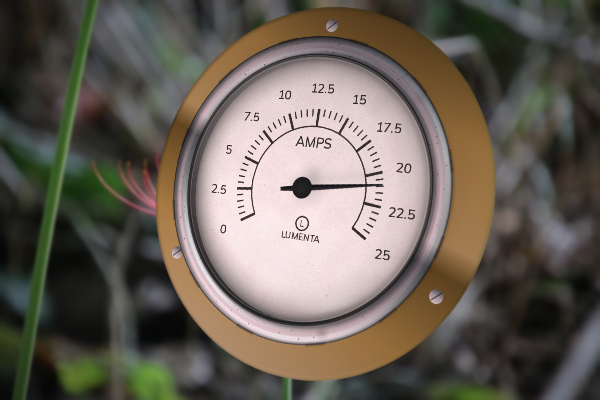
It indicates A 21
